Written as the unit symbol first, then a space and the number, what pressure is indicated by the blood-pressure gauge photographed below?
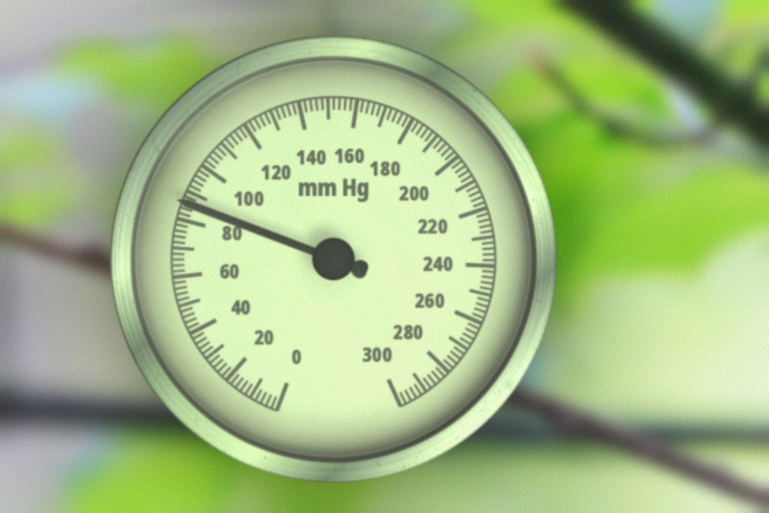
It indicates mmHg 86
